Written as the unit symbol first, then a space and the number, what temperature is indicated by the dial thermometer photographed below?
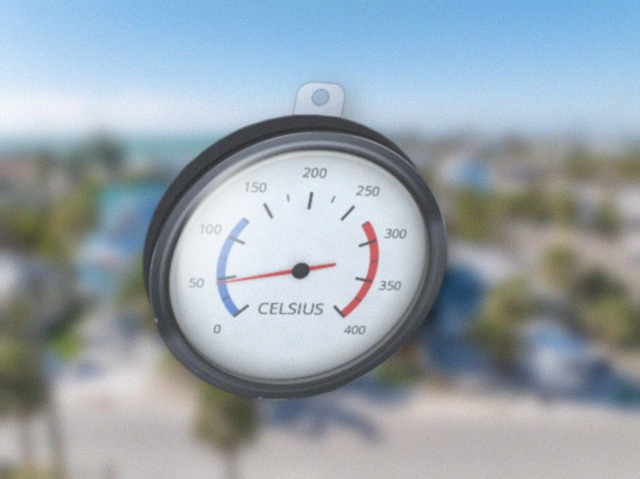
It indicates °C 50
